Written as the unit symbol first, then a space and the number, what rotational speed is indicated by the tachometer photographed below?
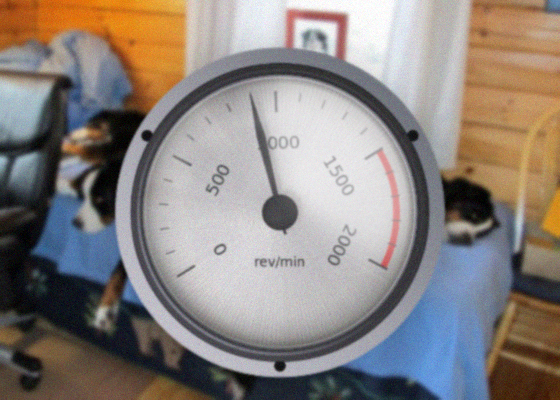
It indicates rpm 900
